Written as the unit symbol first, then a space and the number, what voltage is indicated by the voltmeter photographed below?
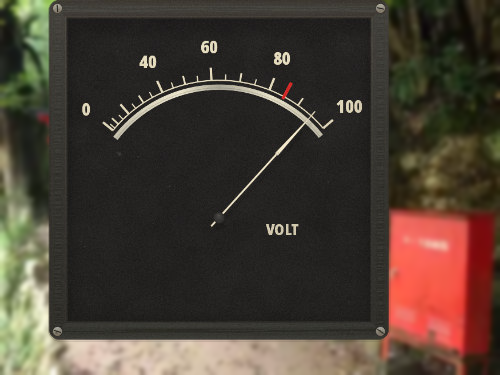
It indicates V 95
